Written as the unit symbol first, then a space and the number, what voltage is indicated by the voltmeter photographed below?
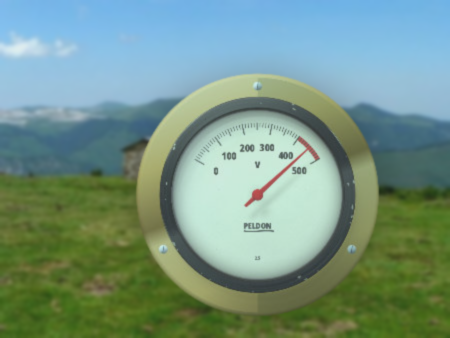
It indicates V 450
